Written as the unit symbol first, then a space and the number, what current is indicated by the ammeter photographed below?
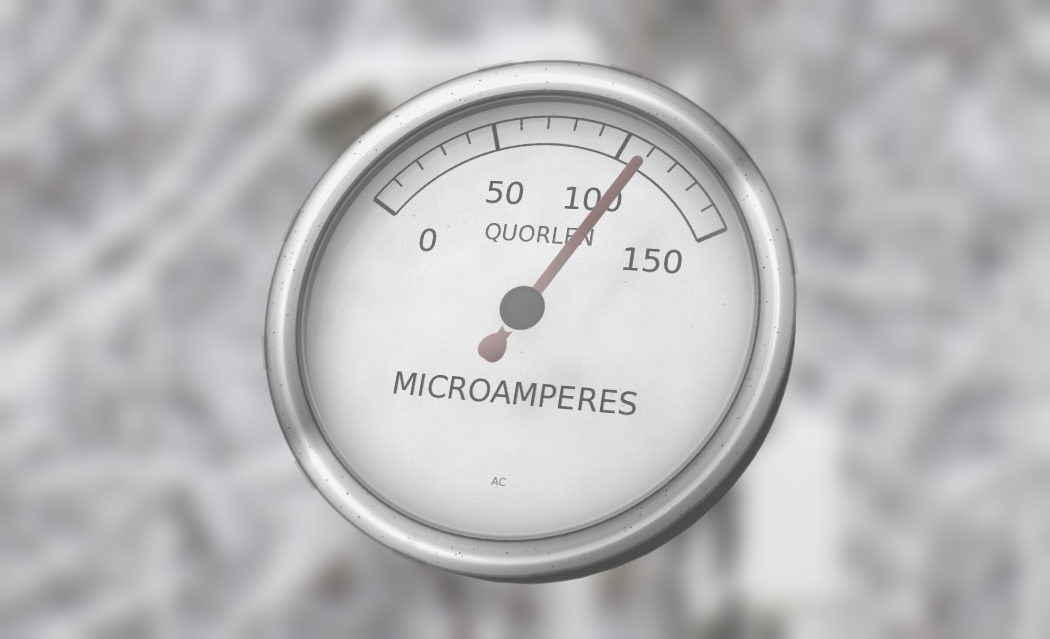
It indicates µA 110
